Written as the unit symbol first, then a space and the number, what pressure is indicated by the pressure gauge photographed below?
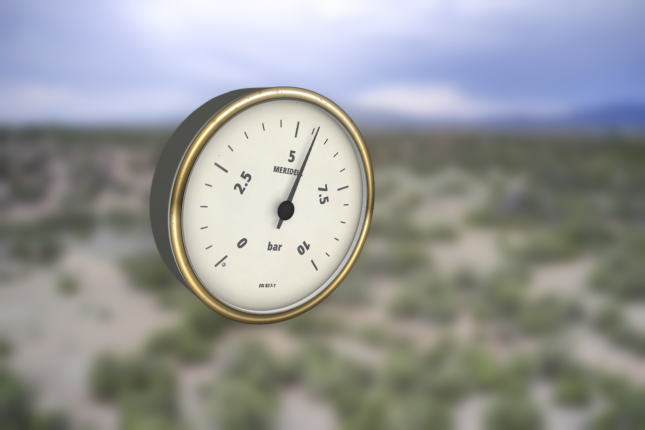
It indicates bar 5.5
